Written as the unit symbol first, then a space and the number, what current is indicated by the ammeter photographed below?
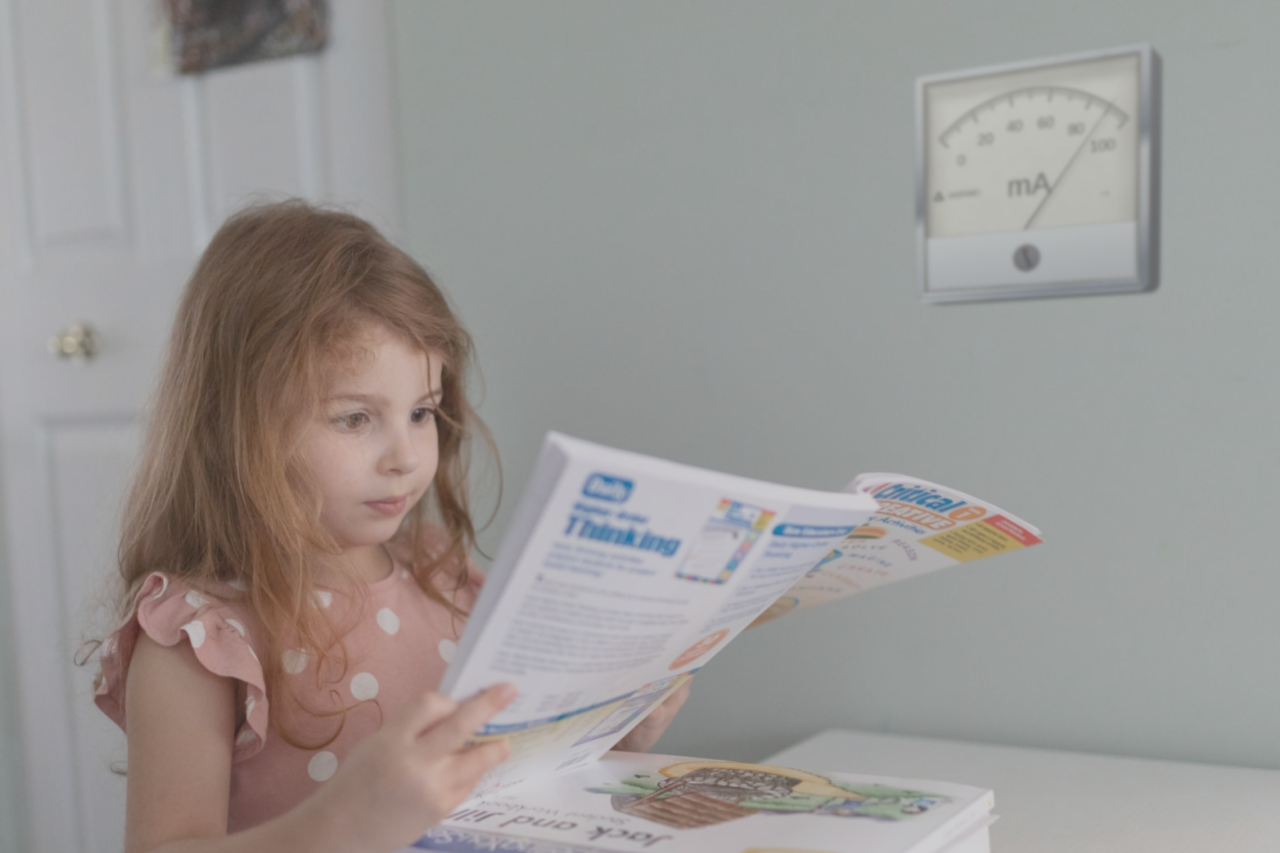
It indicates mA 90
